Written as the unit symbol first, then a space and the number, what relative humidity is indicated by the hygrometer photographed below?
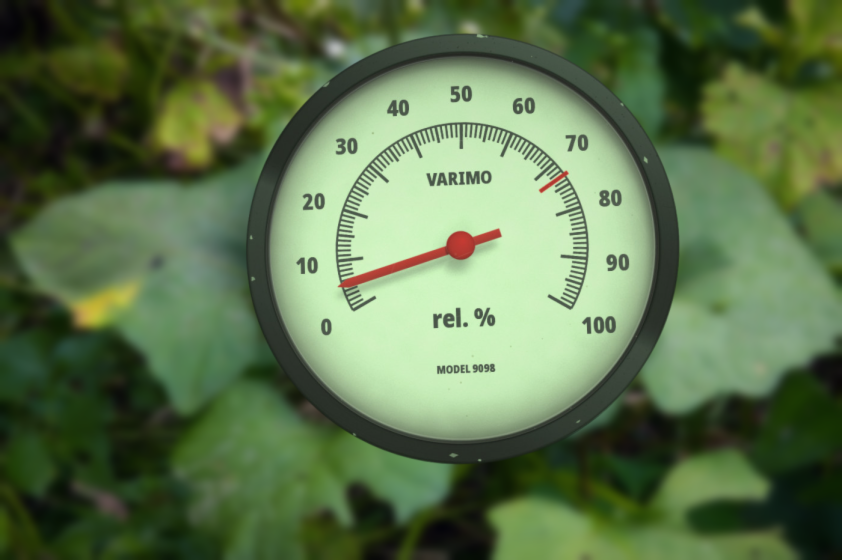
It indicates % 5
